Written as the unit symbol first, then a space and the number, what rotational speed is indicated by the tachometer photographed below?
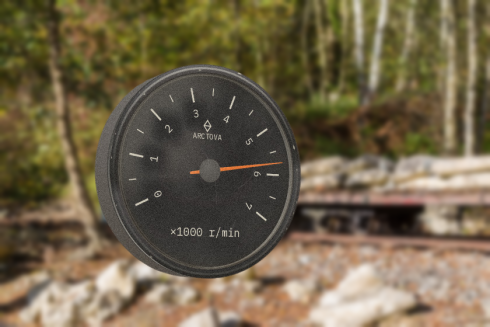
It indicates rpm 5750
